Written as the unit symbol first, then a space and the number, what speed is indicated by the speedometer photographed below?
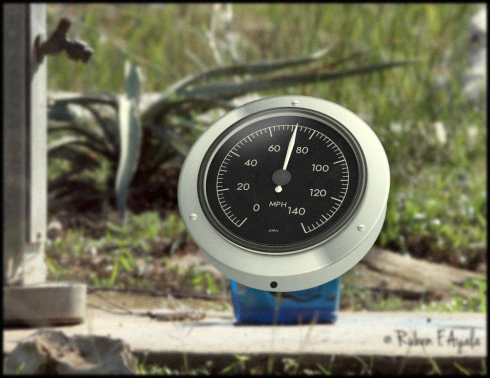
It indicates mph 72
